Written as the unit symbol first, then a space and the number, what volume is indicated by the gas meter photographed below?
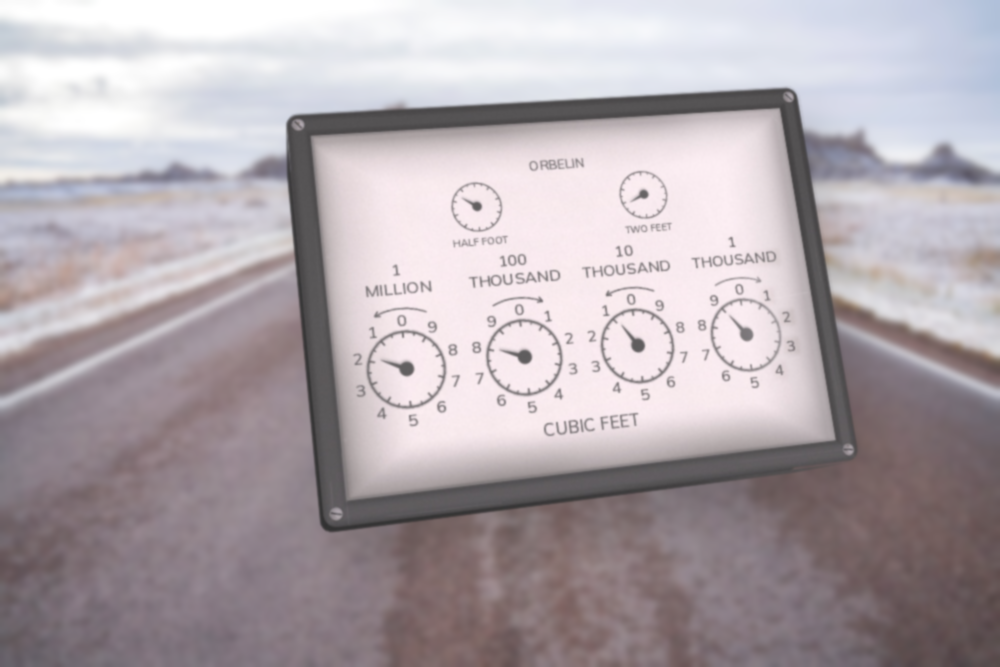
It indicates ft³ 180900
